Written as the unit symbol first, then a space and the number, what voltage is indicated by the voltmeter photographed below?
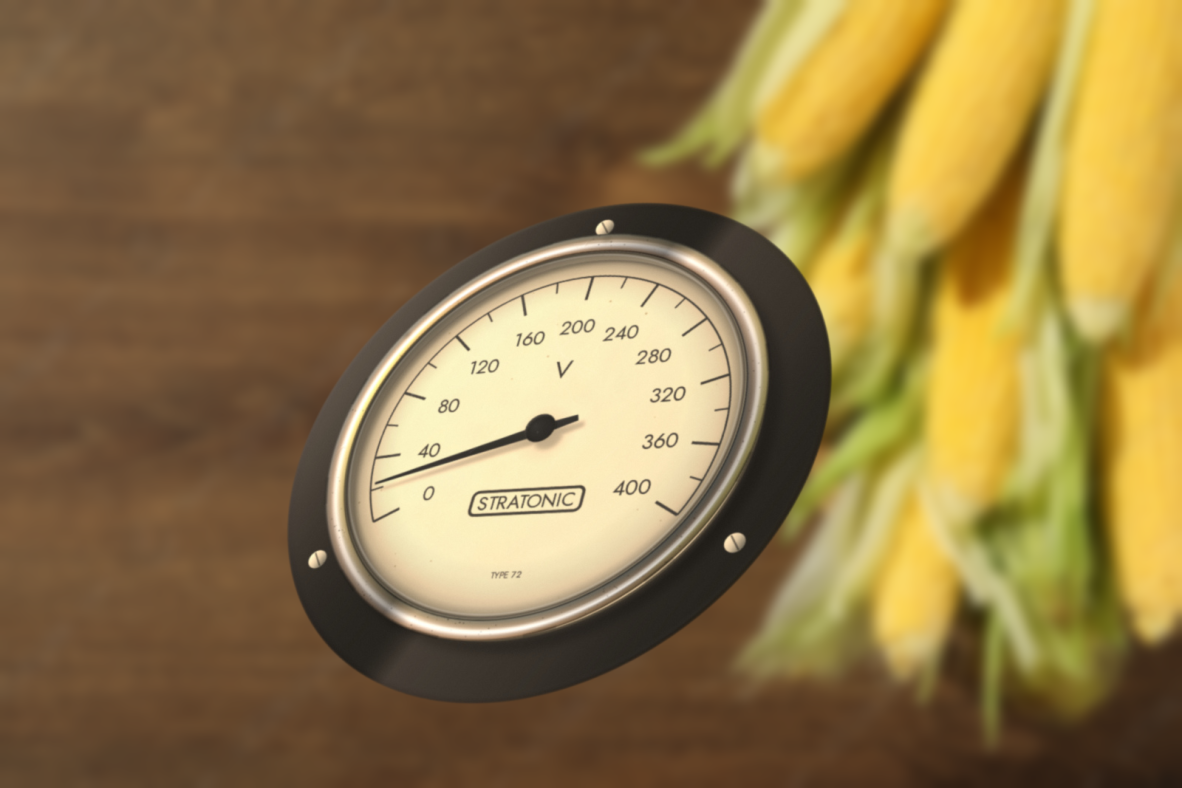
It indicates V 20
